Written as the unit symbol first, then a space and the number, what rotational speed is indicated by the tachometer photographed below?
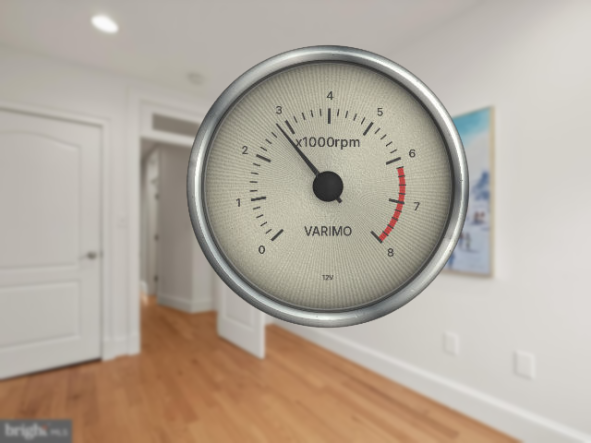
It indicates rpm 2800
